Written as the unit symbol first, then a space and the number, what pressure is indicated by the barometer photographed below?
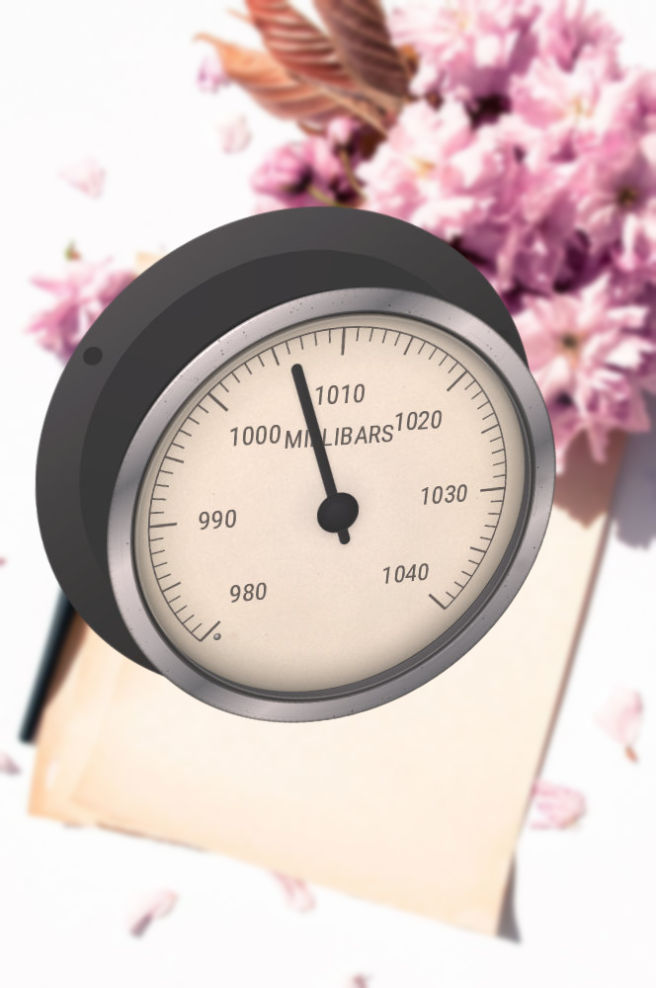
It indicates mbar 1006
